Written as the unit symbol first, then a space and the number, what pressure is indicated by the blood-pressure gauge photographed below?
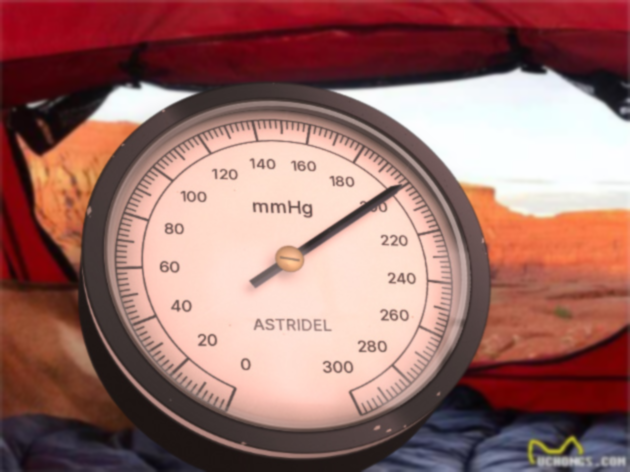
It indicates mmHg 200
